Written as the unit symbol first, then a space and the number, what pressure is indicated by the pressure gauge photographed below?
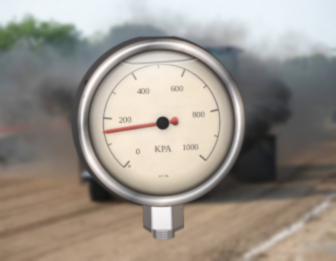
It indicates kPa 150
